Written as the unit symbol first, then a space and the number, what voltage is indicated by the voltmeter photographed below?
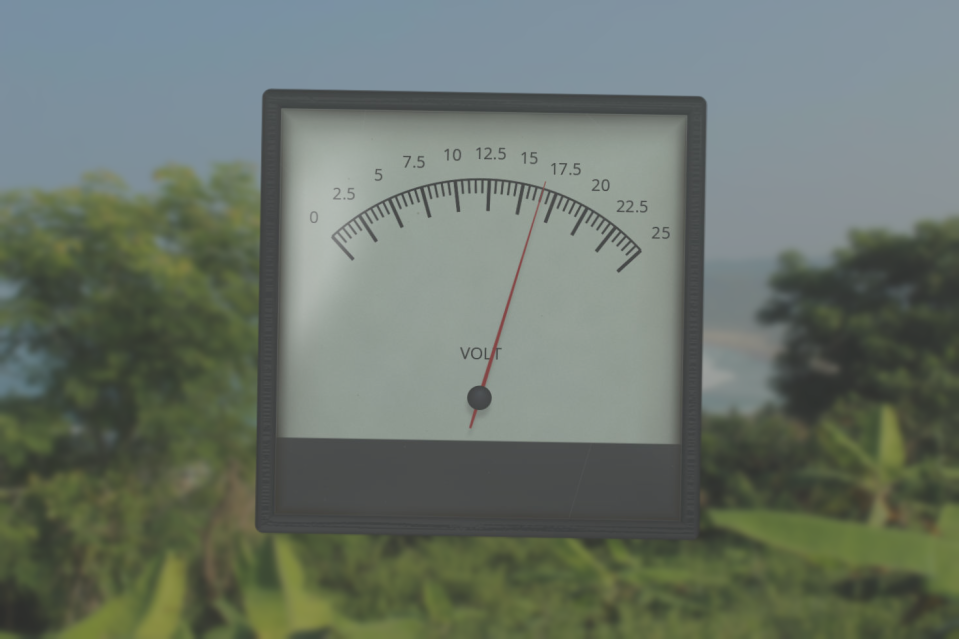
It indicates V 16.5
